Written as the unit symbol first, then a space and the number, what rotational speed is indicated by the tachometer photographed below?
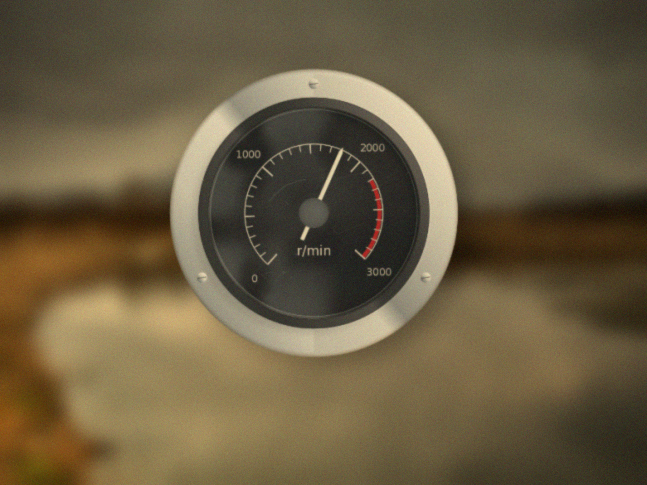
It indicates rpm 1800
